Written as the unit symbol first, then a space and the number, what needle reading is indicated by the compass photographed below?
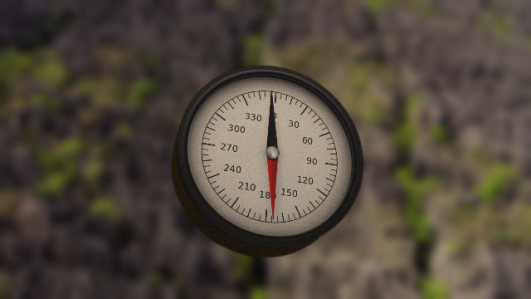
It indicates ° 175
